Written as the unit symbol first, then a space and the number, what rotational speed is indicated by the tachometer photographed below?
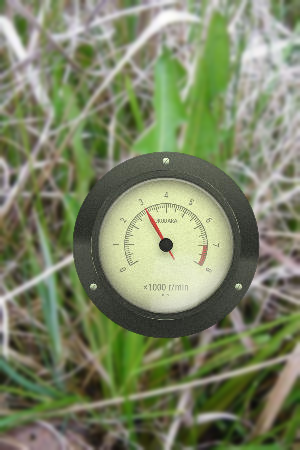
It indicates rpm 3000
